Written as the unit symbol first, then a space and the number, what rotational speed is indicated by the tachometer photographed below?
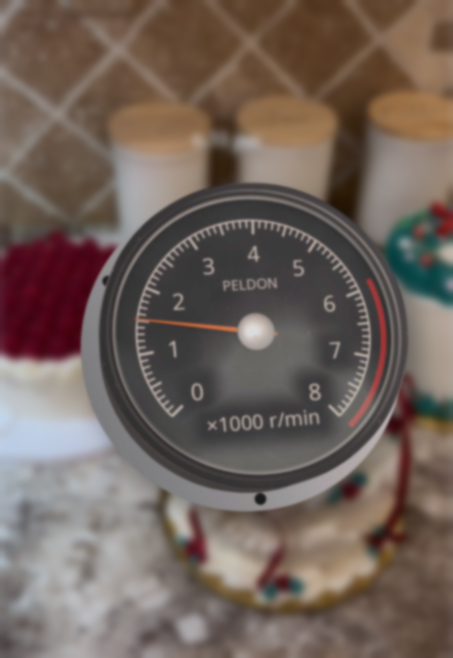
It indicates rpm 1500
